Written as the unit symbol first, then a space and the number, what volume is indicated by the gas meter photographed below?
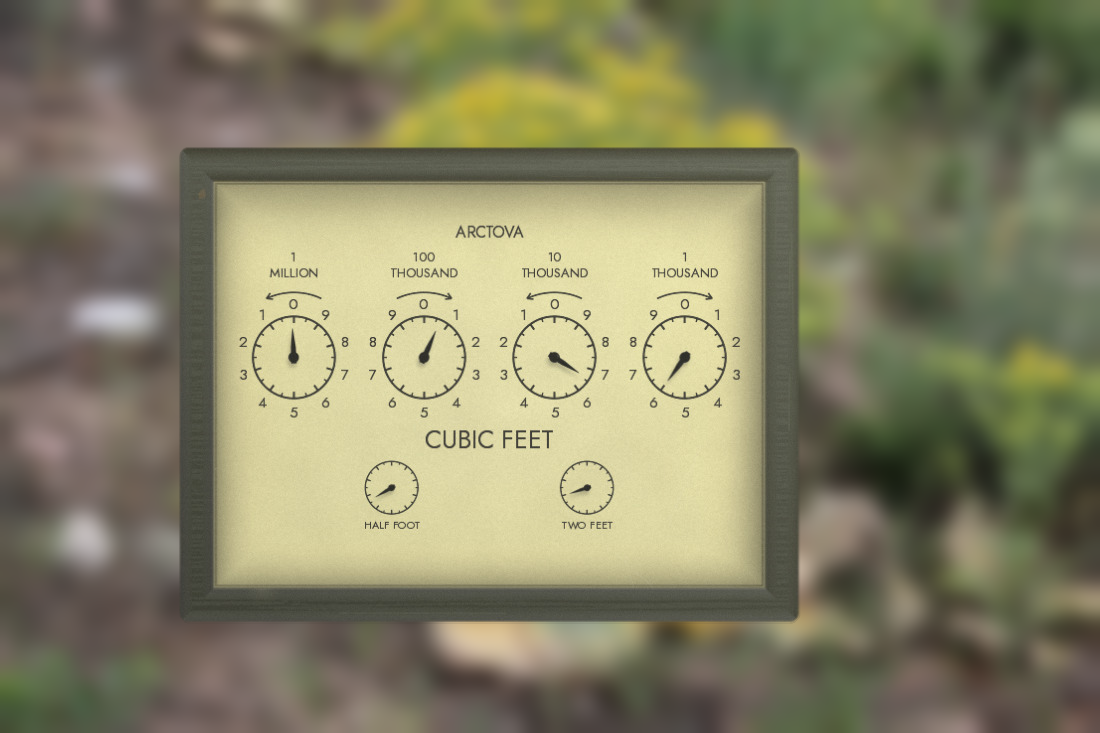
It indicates ft³ 6600
